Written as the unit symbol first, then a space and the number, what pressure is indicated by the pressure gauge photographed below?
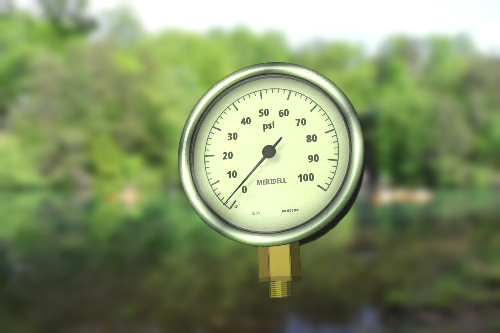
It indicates psi 2
